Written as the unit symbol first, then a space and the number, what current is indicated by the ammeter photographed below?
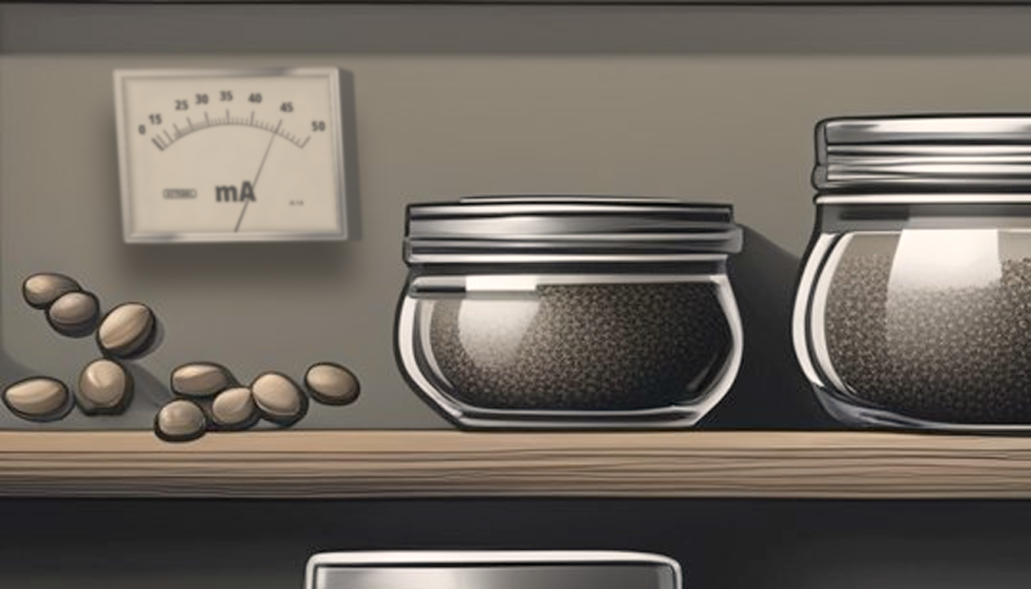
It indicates mA 45
